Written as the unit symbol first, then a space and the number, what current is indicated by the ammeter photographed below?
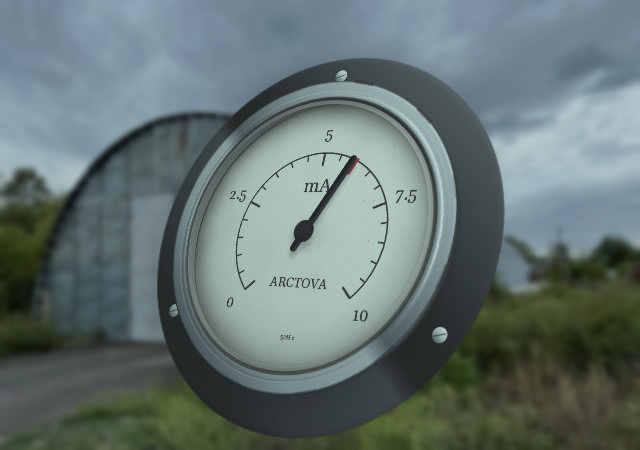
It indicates mA 6
